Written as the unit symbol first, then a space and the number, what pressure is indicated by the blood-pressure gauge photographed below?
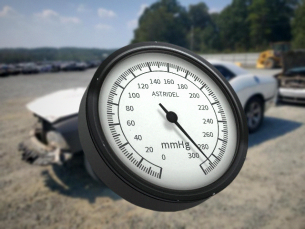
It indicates mmHg 290
